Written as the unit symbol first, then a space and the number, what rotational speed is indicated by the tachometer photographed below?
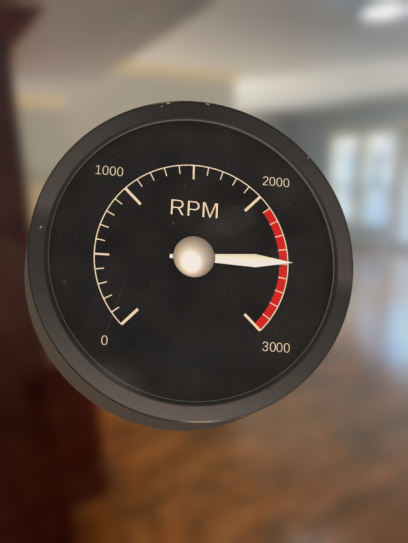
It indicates rpm 2500
